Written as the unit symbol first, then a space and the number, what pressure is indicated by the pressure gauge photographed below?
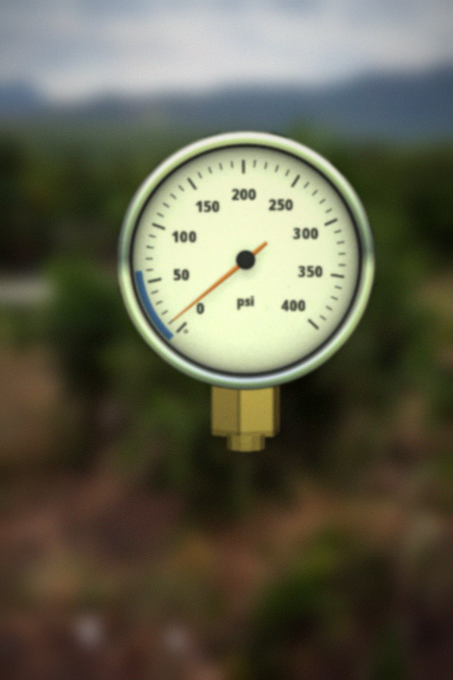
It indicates psi 10
